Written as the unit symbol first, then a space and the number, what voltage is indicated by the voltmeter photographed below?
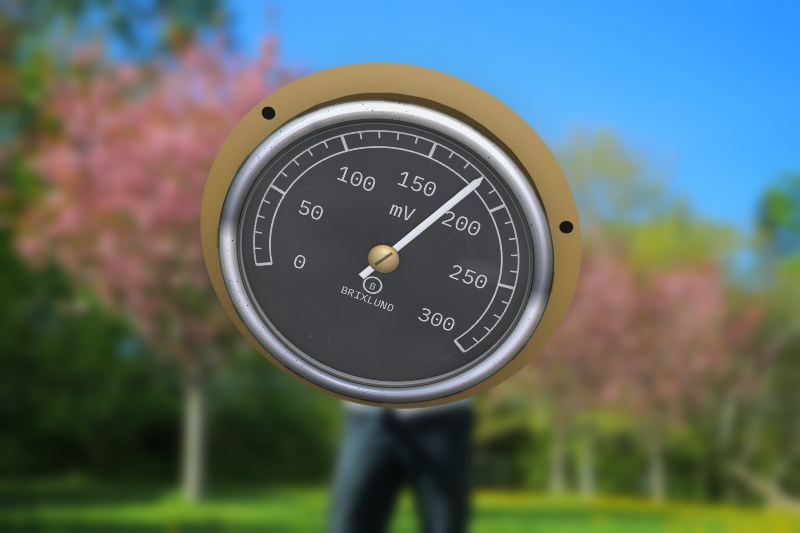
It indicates mV 180
